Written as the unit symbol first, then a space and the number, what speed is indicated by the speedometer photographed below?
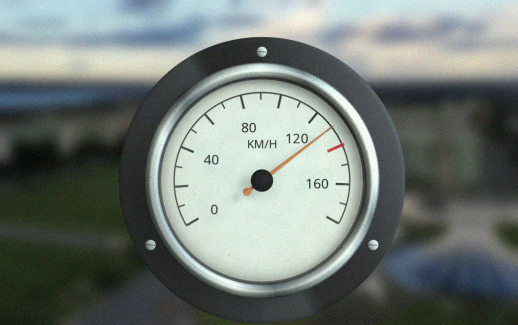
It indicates km/h 130
